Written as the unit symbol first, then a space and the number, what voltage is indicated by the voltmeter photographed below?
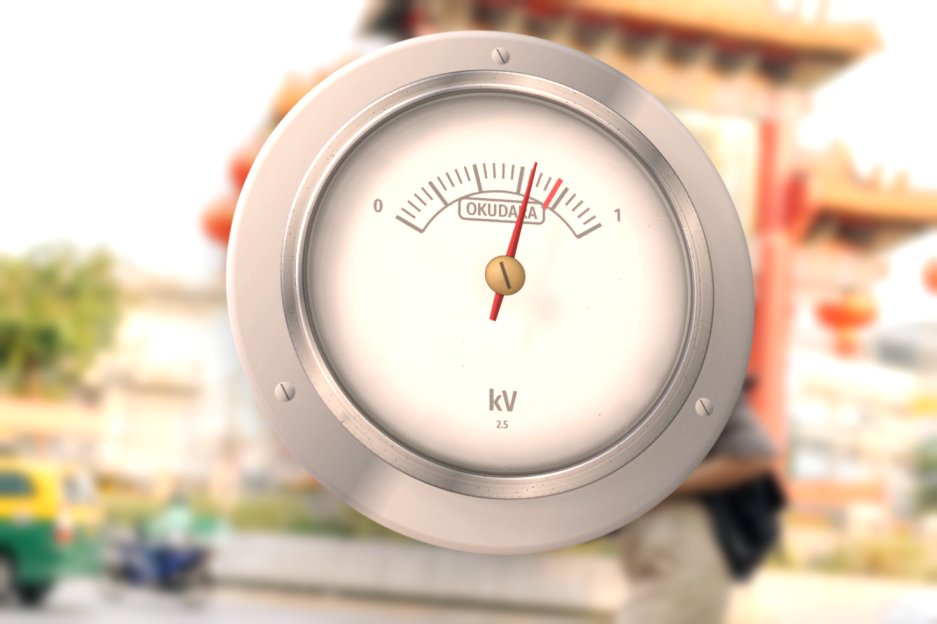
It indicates kV 0.64
